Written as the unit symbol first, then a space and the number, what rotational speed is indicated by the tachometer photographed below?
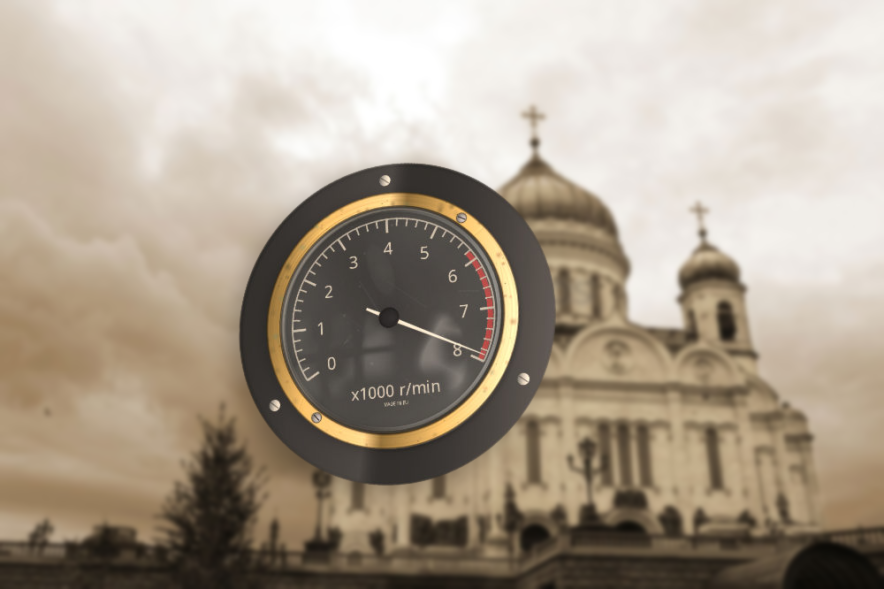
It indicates rpm 7900
